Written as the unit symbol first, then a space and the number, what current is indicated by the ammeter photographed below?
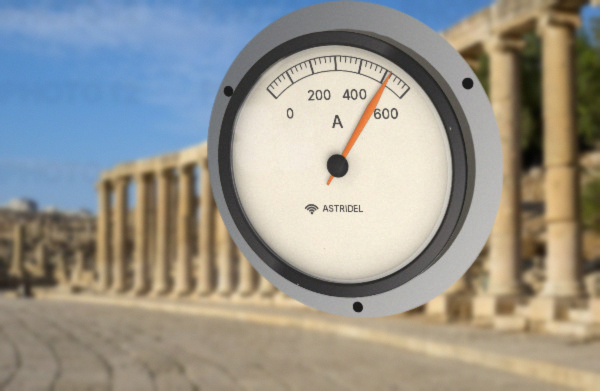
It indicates A 520
